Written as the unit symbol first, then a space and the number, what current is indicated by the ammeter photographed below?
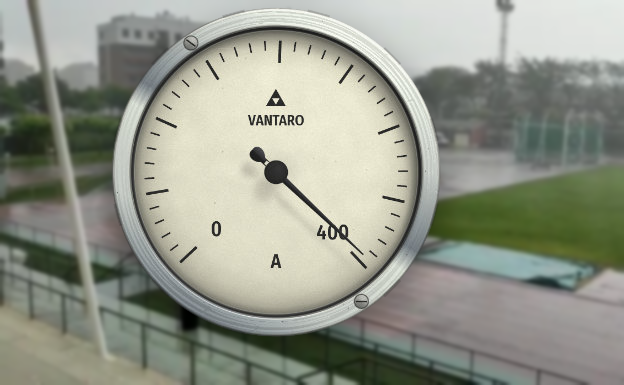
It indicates A 395
